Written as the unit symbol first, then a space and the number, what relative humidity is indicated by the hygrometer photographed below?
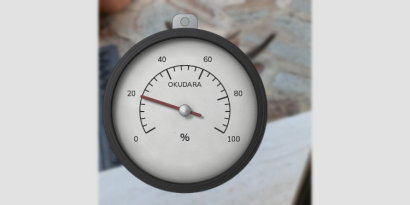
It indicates % 20
